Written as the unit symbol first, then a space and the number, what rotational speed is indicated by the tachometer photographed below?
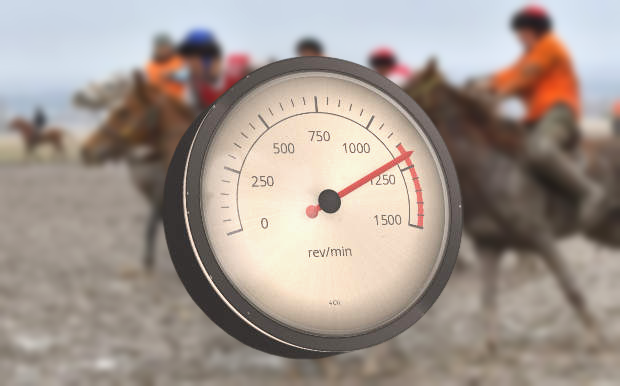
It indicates rpm 1200
